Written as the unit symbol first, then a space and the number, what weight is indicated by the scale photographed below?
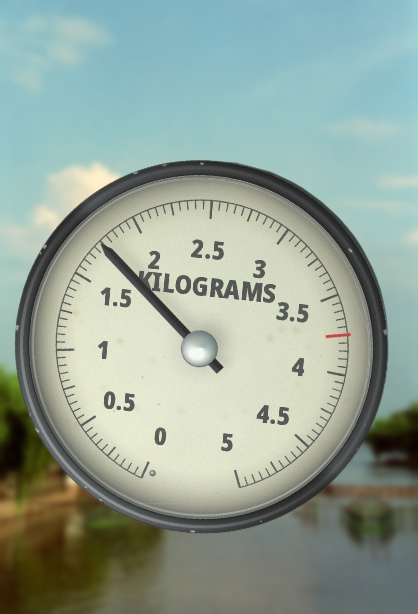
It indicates kg 1.75
